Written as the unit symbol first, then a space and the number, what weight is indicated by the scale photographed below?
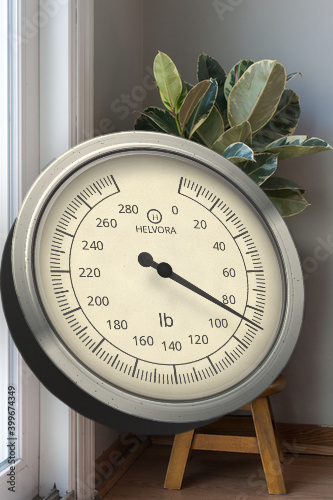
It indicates lb 90
